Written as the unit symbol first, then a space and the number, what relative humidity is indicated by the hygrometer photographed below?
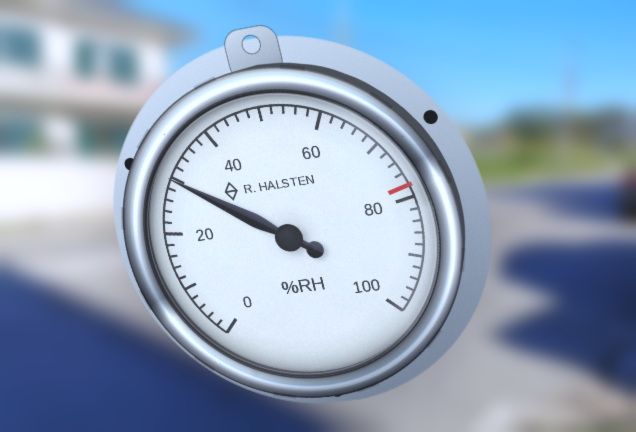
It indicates % 30
